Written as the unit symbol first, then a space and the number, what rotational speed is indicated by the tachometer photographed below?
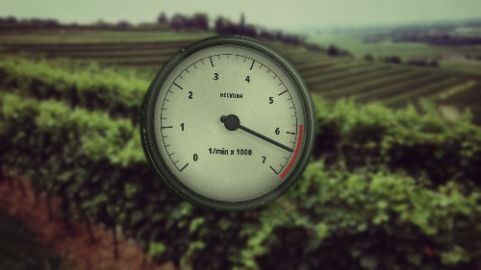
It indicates rpm 6400
